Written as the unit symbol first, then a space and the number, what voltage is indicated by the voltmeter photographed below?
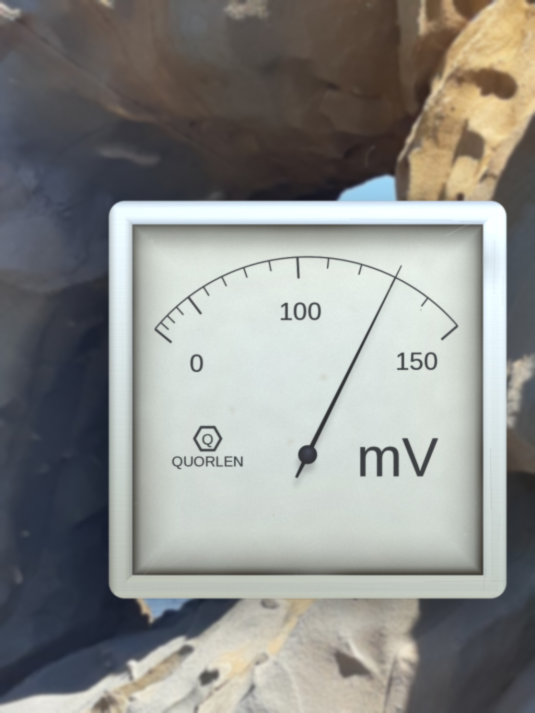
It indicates mV 130
